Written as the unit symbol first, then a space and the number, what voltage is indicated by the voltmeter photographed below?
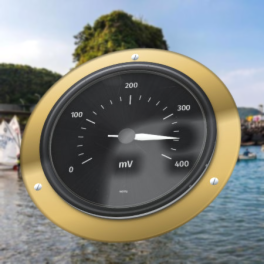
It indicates mV 360
